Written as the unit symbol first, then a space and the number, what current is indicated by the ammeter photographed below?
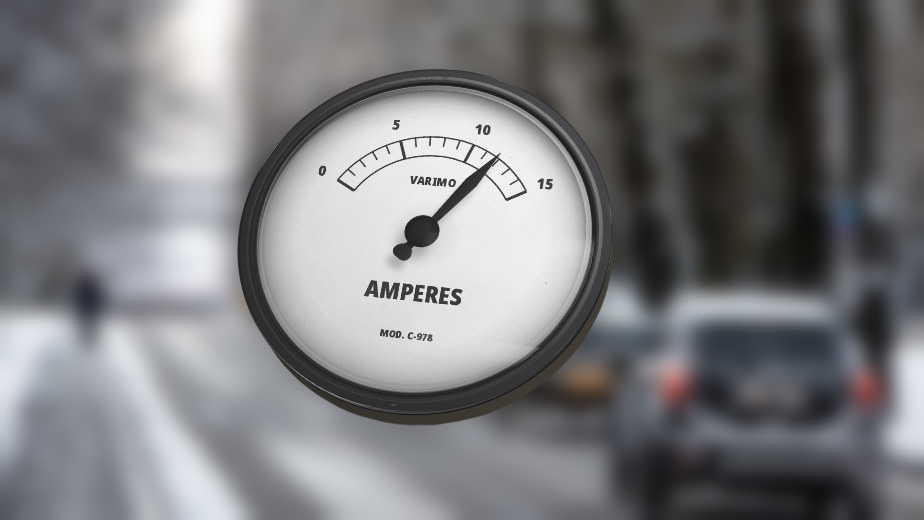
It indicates A 12
